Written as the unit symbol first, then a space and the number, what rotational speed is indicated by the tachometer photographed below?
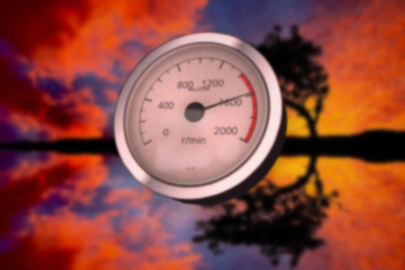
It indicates rpm 1600
